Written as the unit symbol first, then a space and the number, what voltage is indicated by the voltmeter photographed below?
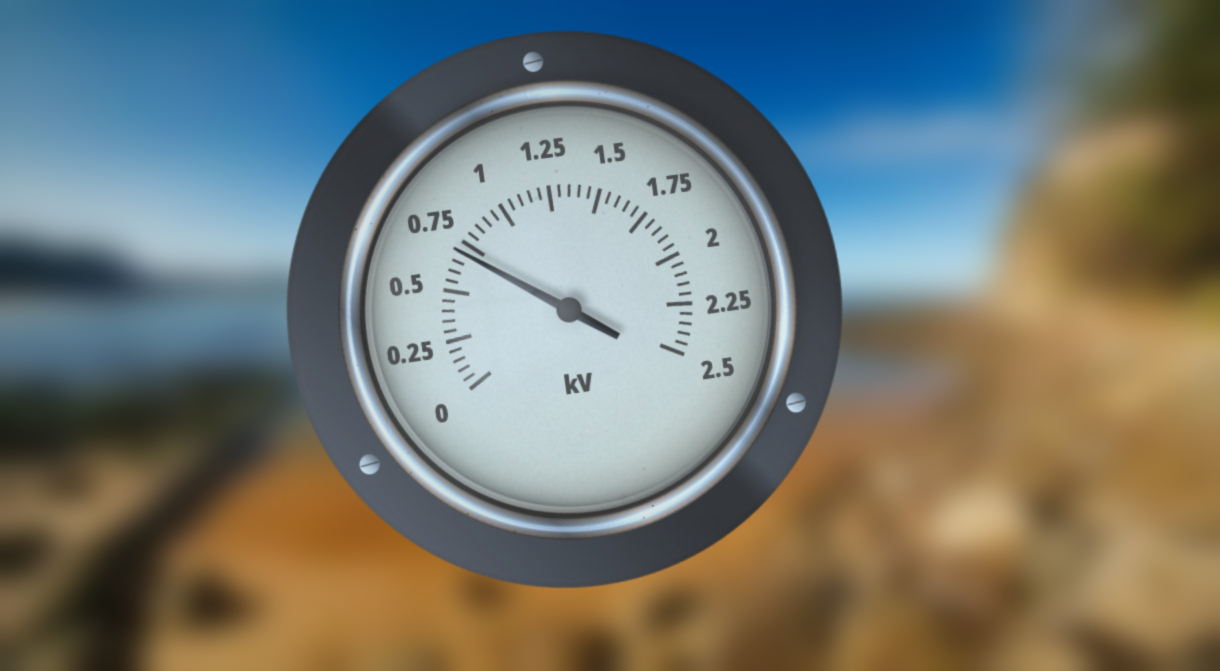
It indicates kV 0.7
